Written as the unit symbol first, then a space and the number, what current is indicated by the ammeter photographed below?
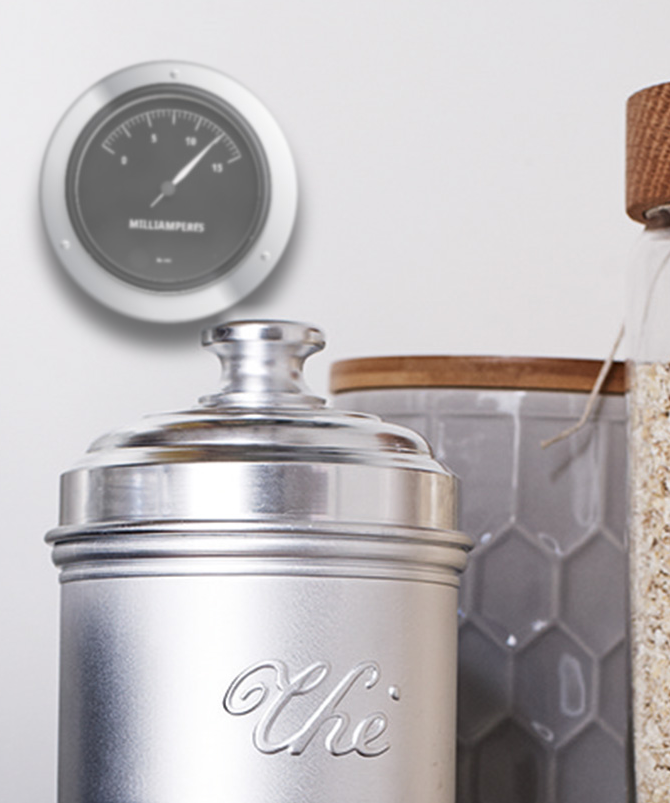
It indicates mA 12.5
